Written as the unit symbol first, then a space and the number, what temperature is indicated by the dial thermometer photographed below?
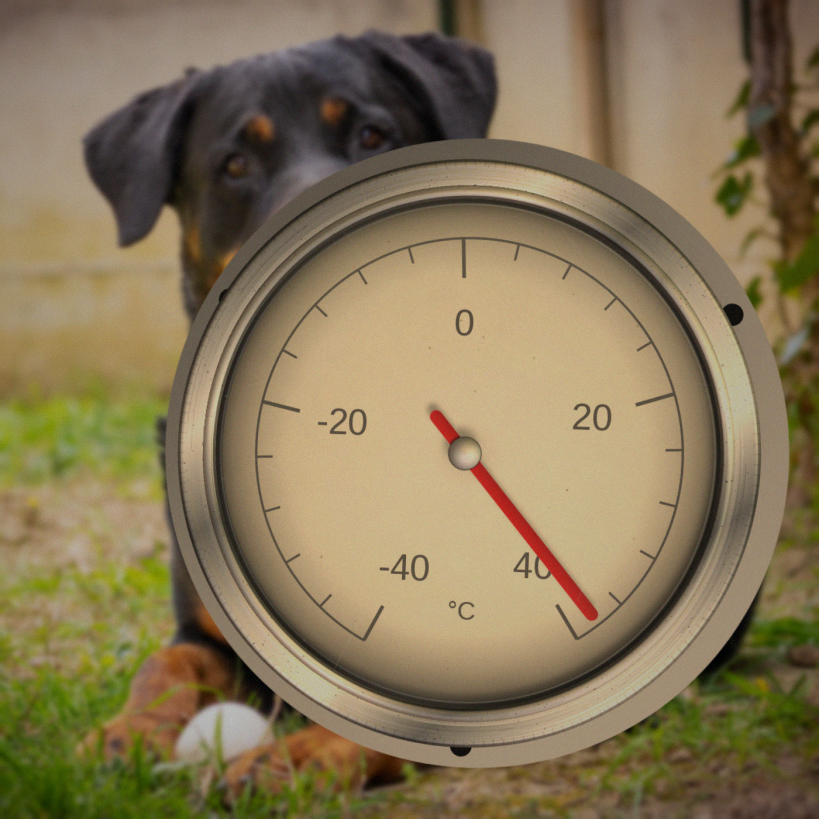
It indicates °C 38
